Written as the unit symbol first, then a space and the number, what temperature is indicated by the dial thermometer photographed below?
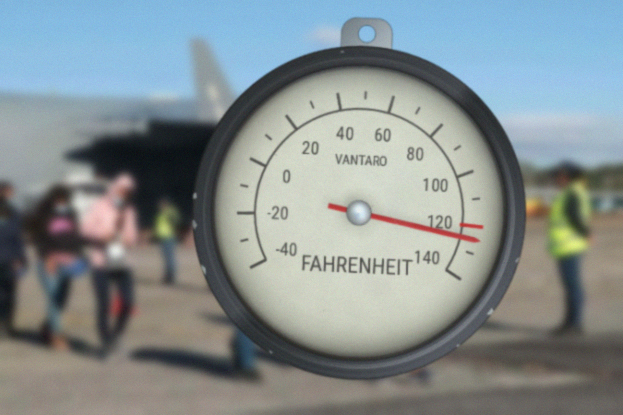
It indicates °F 125
